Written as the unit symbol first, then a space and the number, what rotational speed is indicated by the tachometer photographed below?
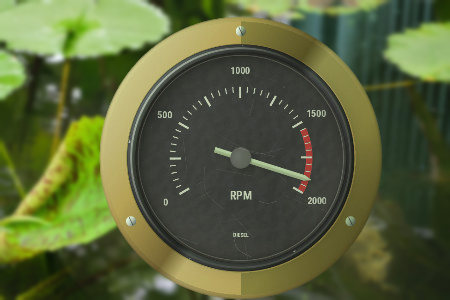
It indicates rpm 1900
